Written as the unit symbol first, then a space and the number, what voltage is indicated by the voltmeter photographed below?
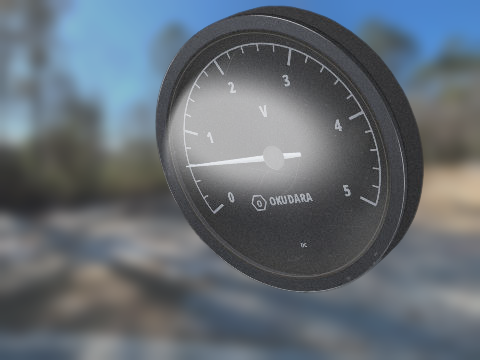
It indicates V 0.6
